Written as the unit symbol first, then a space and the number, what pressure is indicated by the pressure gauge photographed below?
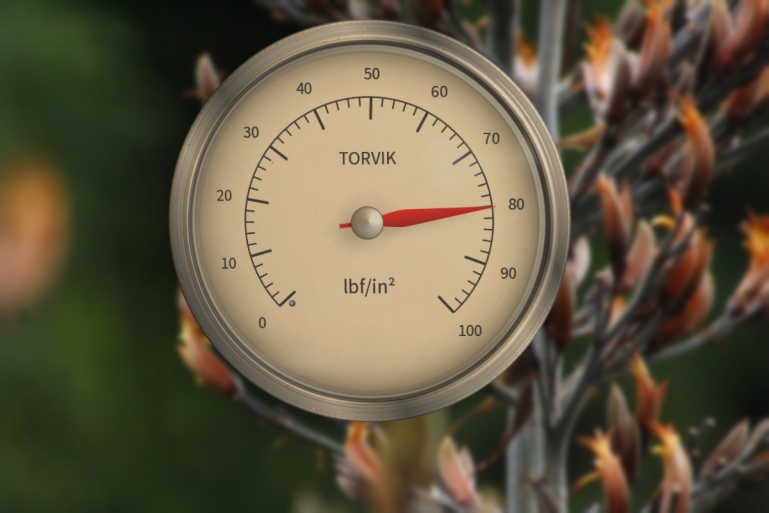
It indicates psi 80
